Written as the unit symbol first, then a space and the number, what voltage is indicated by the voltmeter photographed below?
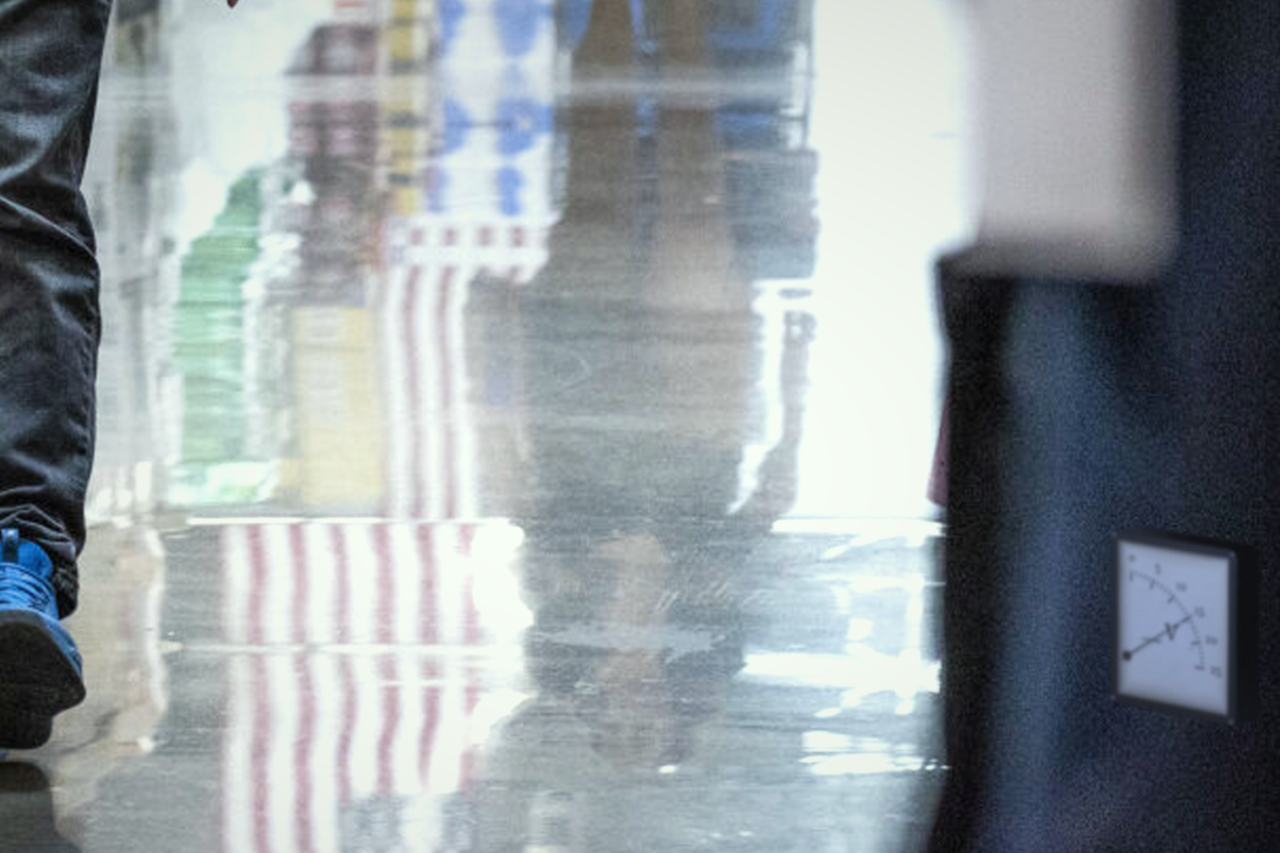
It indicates V 15
